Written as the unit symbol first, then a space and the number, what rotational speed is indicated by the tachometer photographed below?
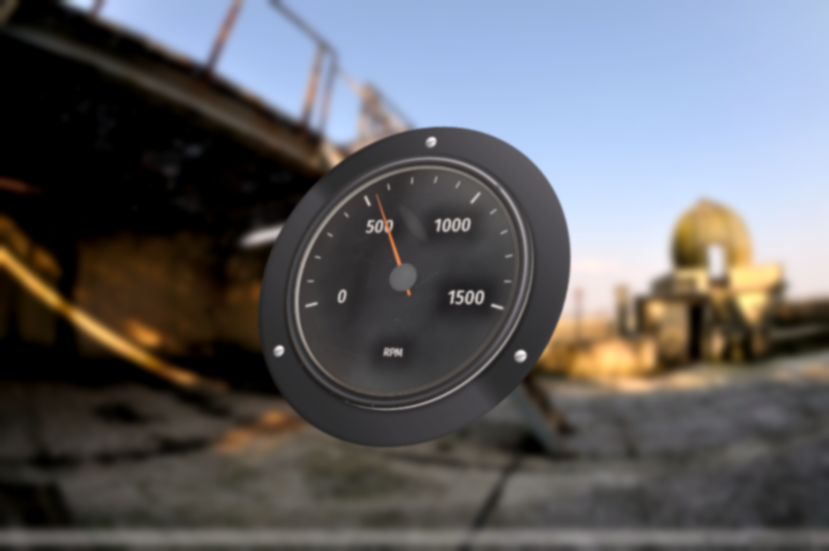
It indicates rpm 550
